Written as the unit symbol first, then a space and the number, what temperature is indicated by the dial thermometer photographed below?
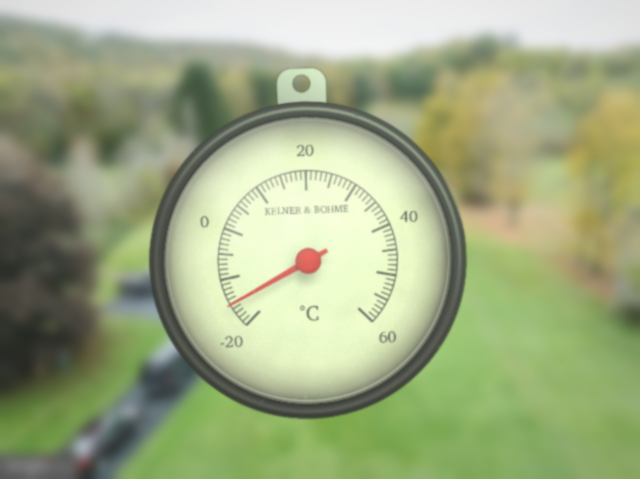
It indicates °C -15
